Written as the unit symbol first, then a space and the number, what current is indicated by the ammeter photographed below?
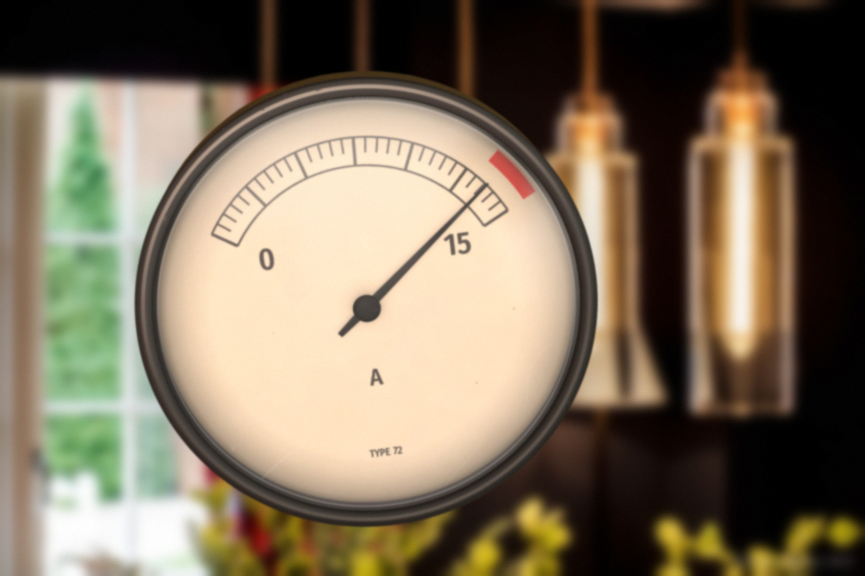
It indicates A 13.5
